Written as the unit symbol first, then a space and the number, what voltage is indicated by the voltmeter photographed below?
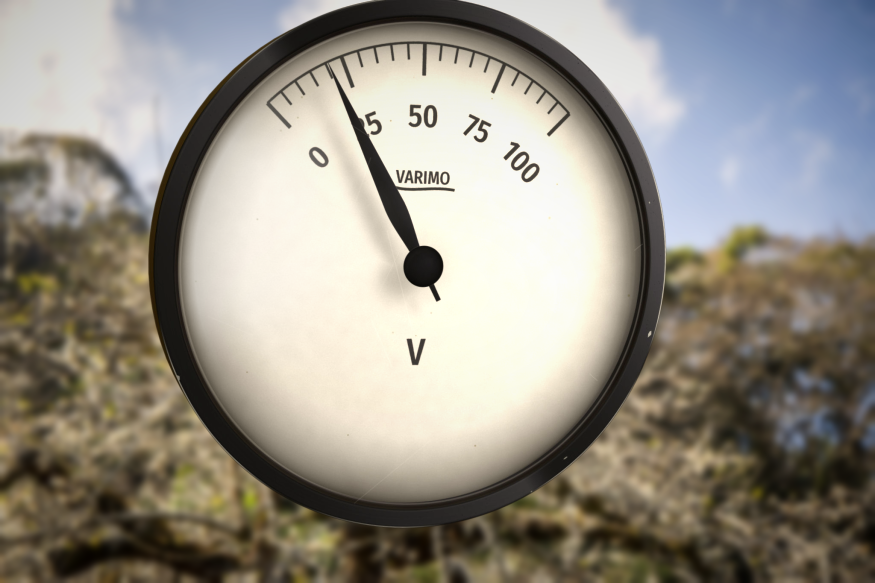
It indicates V 20
